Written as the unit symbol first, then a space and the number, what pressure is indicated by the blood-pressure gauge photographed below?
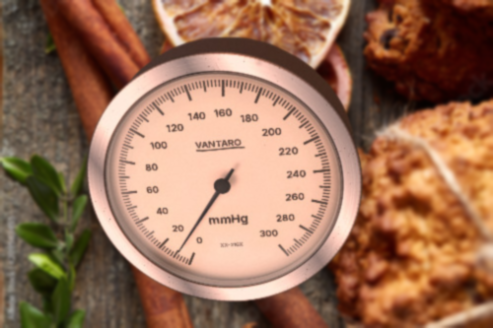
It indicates mmHg 10
